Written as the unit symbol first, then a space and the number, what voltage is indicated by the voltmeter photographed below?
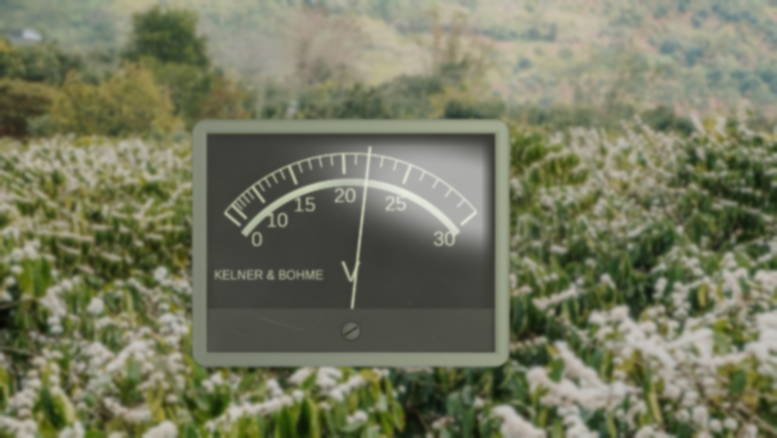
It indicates V 22
